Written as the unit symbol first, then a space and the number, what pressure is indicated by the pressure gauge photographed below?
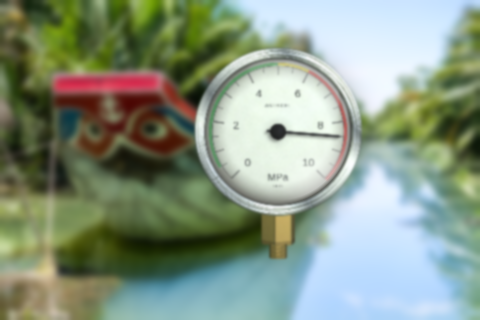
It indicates MPa 8.5
